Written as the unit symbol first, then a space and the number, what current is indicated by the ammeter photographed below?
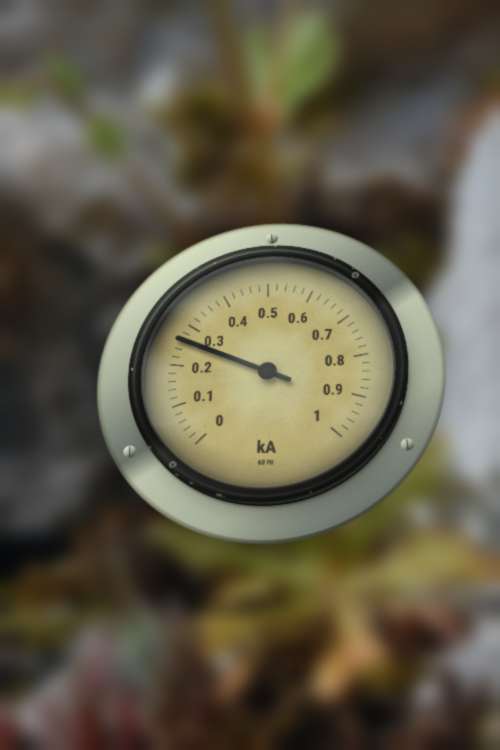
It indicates kA 0.26
